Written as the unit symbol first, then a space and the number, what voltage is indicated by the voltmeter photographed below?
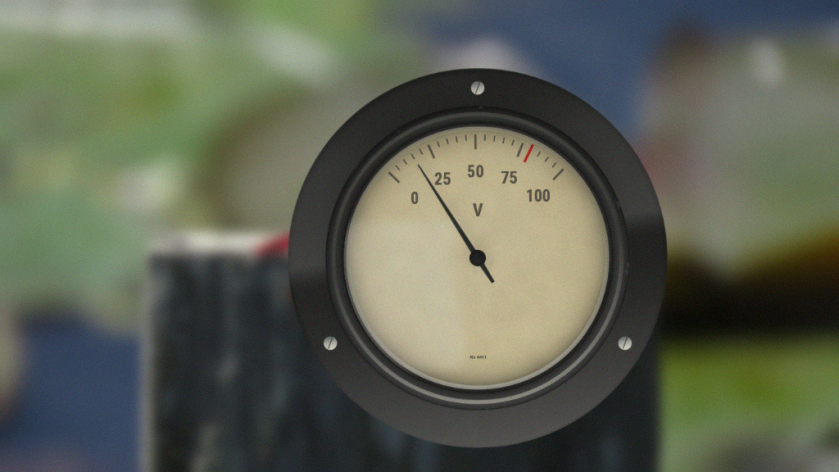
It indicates V 15
